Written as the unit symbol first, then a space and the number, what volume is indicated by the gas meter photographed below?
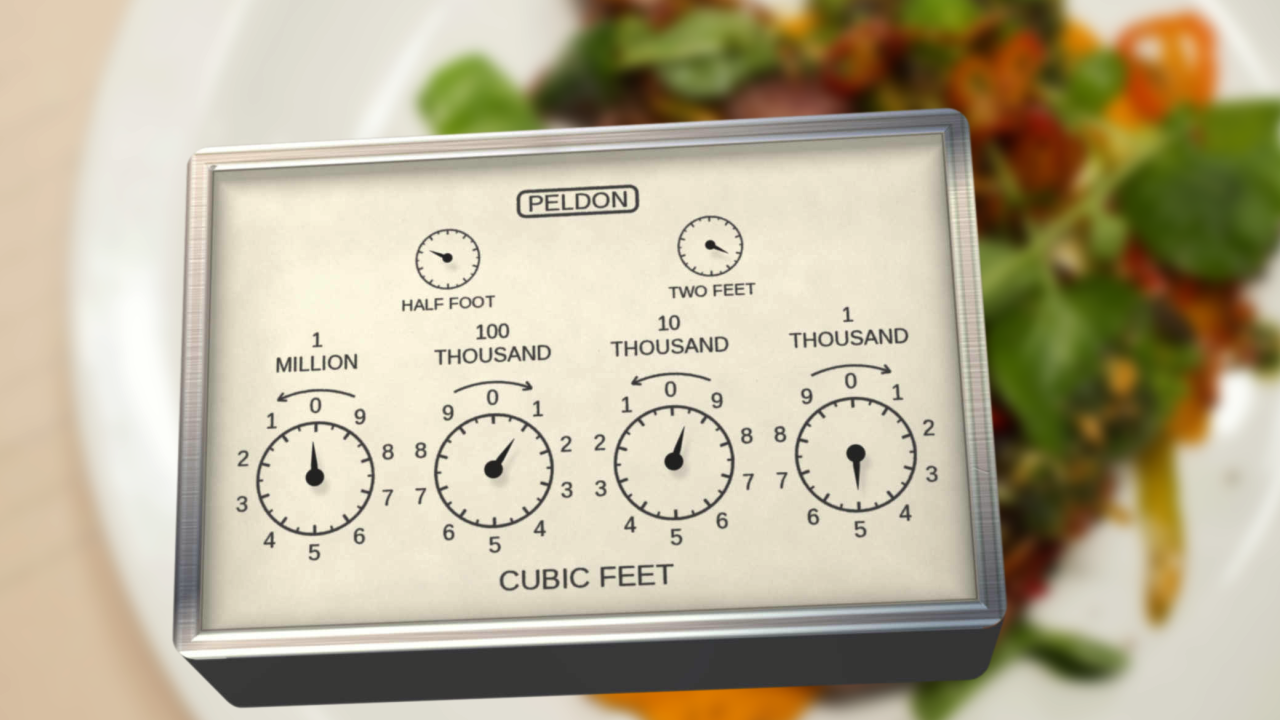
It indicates ft³ 9500
